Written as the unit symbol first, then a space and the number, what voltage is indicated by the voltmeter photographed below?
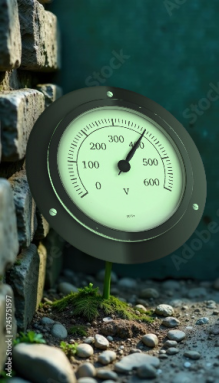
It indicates V 400
